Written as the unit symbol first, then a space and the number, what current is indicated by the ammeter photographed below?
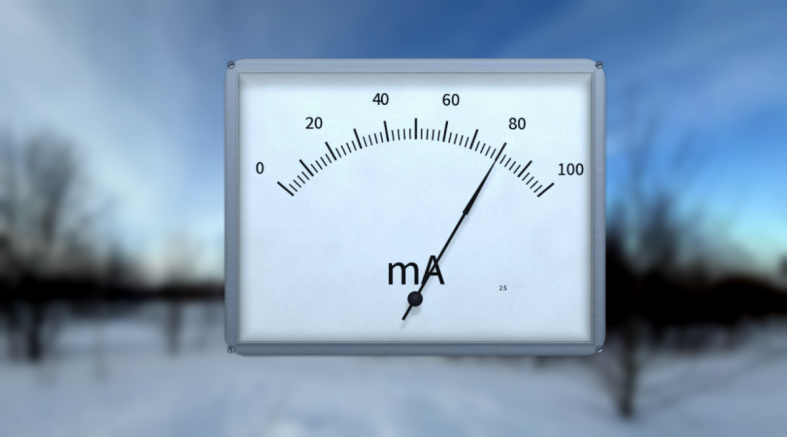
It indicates mA 80
